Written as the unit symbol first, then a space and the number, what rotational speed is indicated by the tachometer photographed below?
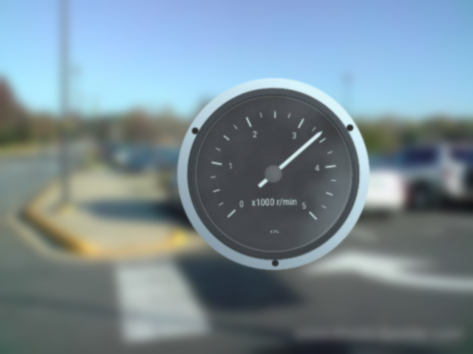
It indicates rpm 3375
